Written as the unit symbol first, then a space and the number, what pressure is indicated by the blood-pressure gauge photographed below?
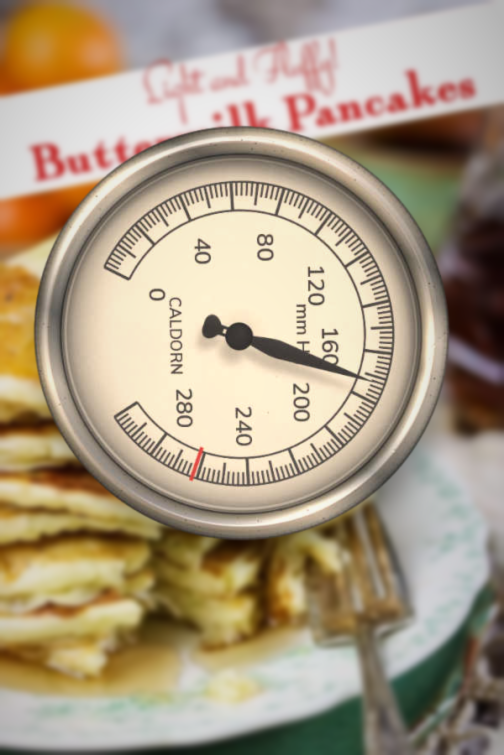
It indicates mmHg 172
